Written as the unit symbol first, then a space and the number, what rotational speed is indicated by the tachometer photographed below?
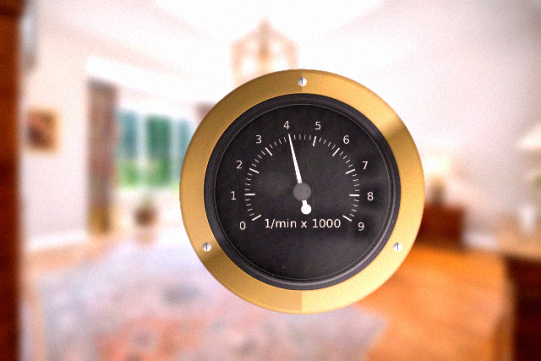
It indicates rpm 4000
